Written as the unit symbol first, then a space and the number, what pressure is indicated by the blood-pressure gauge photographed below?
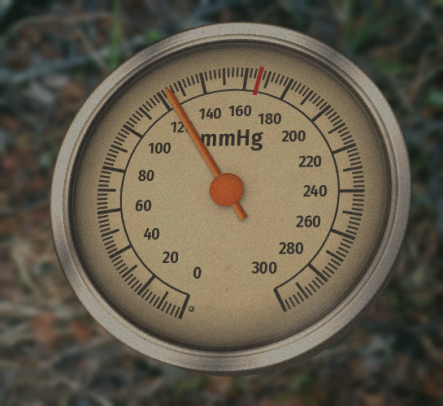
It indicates mmHg 124
